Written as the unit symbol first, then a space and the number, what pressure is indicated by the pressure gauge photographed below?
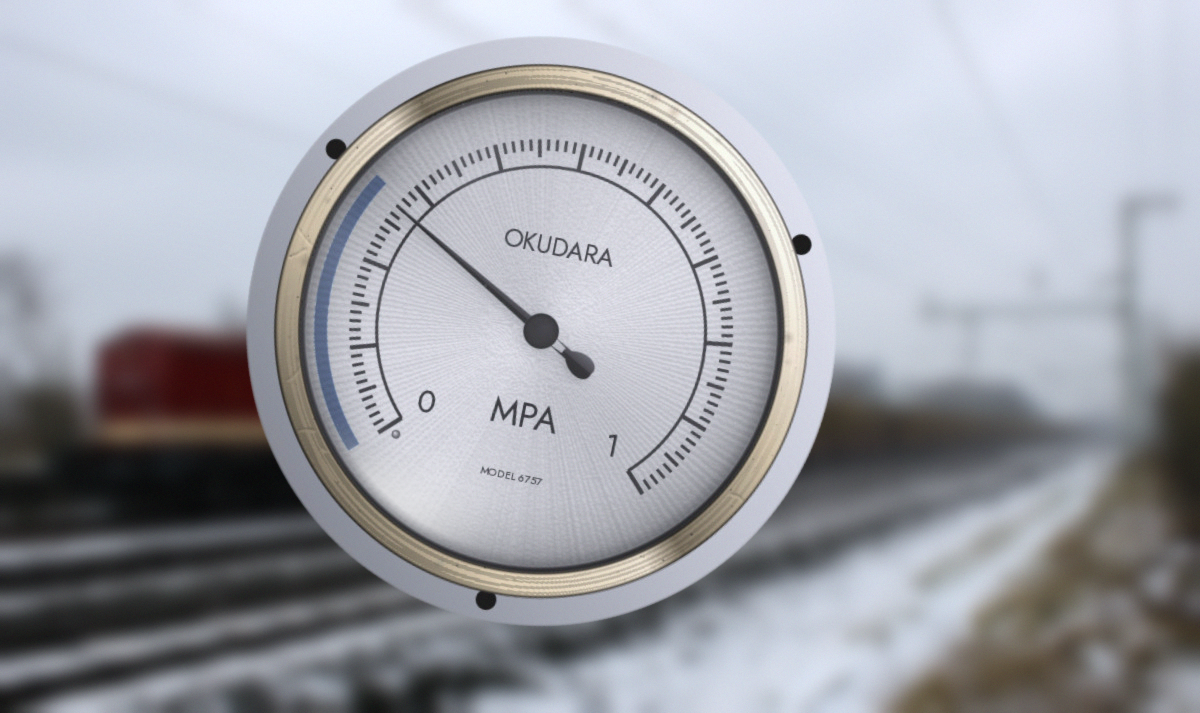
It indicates MPa 0.27
